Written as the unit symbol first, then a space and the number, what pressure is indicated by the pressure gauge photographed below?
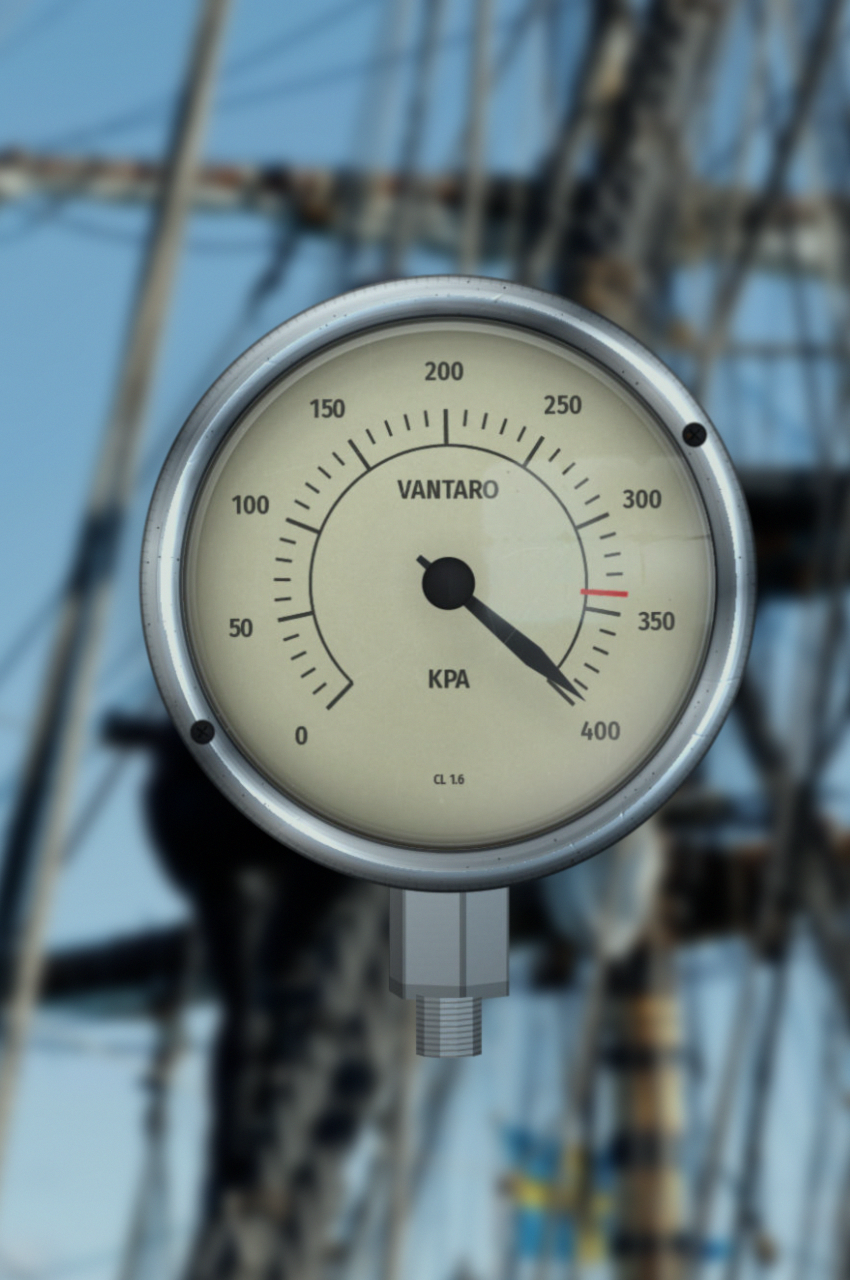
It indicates kPa 395
